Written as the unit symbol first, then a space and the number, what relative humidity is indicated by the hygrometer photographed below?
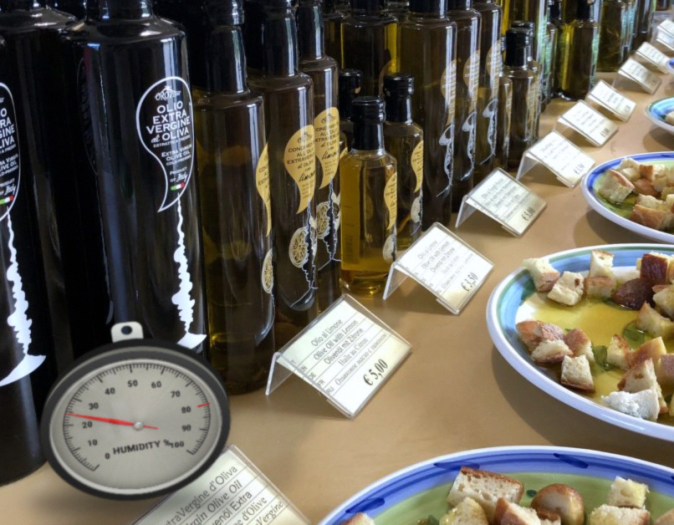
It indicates % 25
